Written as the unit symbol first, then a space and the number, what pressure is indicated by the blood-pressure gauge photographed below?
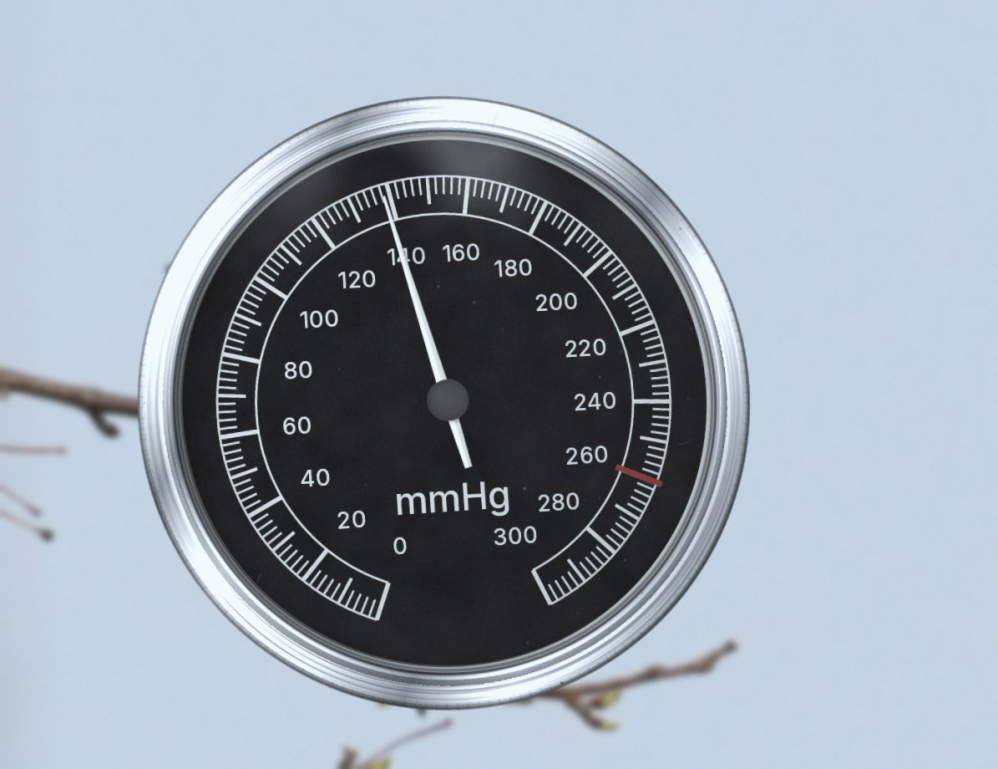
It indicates mmHg 138
